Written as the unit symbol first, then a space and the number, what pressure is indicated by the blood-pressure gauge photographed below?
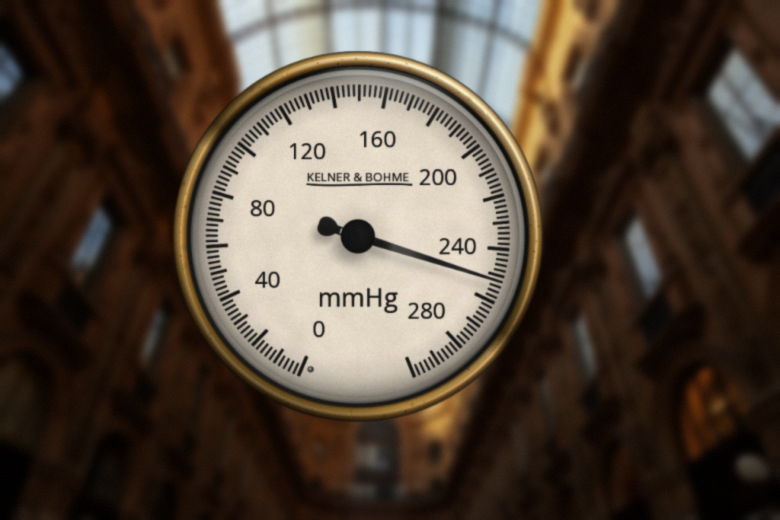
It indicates mmHg 252
